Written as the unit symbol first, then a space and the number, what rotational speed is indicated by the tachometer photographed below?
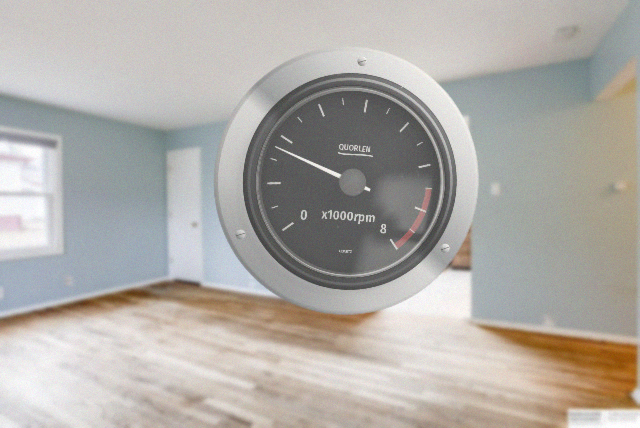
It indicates rpm 1750
